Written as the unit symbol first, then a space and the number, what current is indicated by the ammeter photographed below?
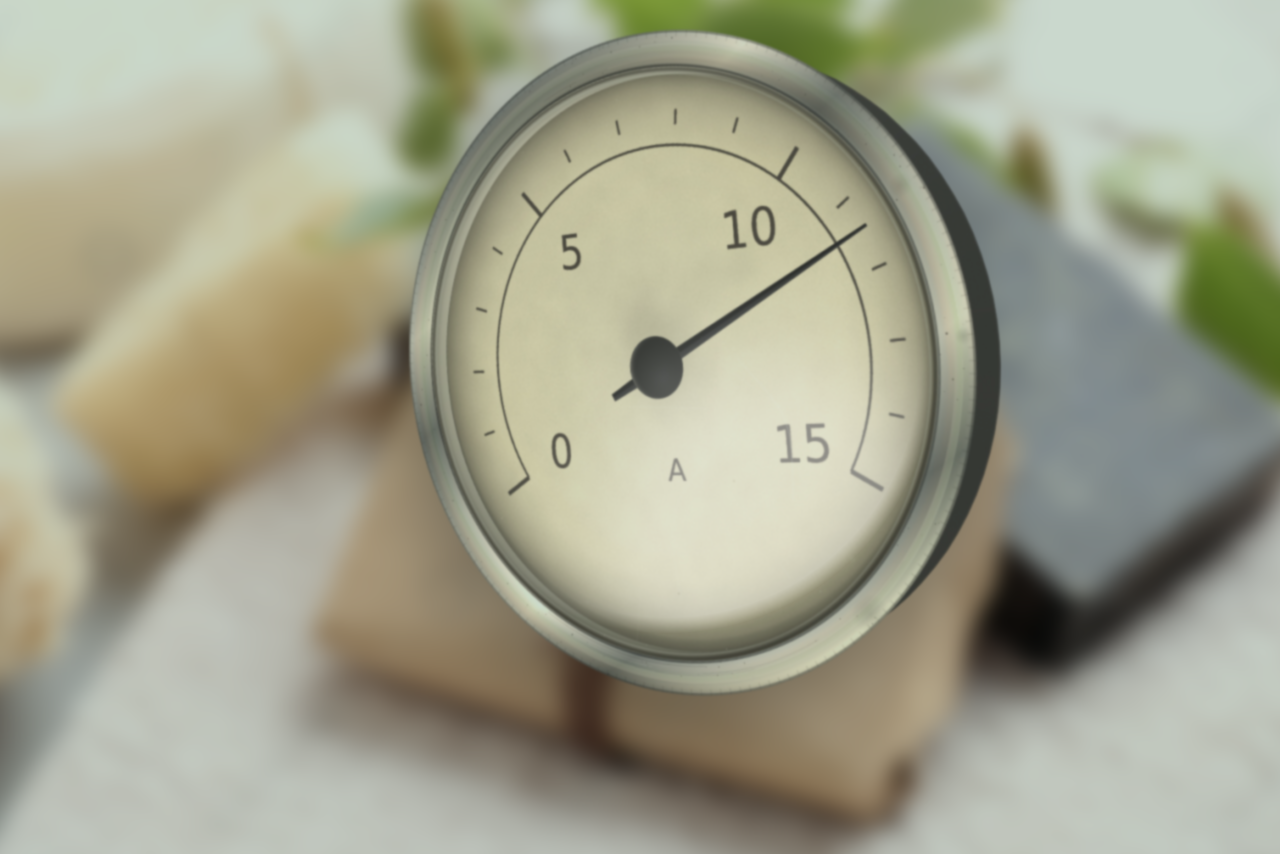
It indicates A 11.5
